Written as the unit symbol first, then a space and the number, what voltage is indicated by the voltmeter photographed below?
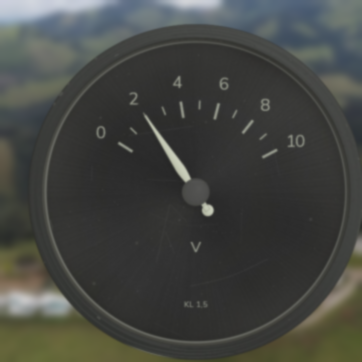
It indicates V 2
